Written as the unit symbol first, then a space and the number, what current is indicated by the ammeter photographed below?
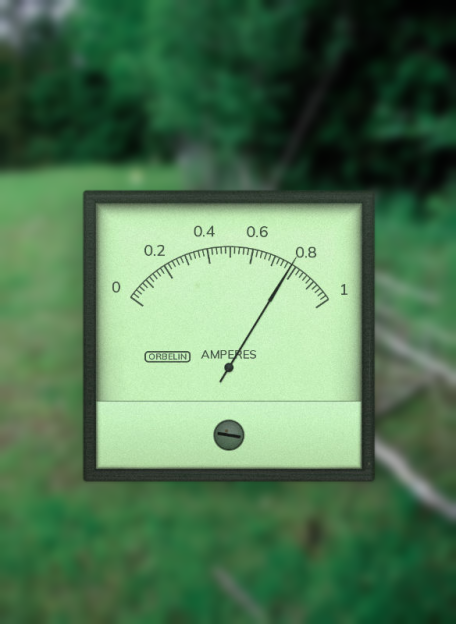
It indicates A 0.78
